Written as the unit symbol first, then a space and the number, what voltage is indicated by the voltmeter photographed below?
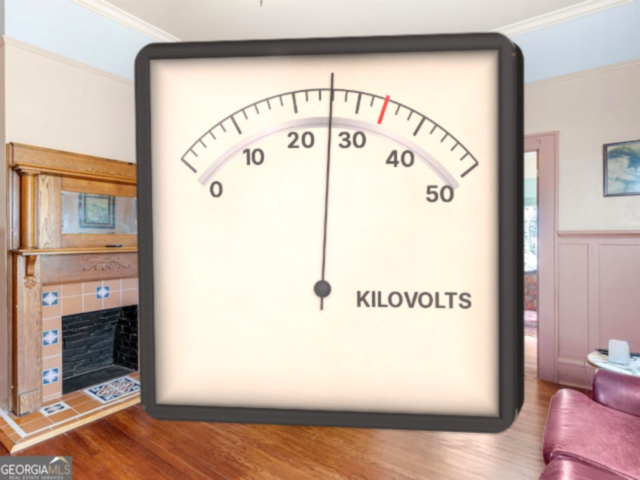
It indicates kV 26
